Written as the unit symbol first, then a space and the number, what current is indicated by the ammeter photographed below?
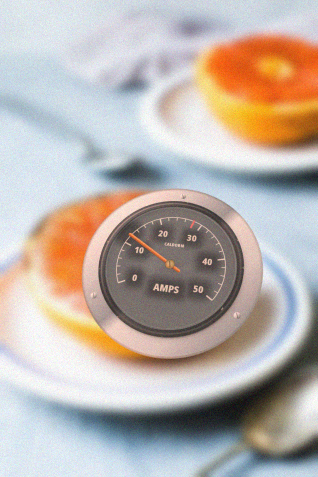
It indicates A 12
